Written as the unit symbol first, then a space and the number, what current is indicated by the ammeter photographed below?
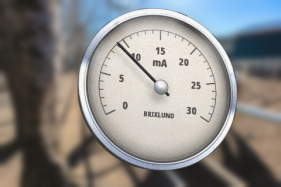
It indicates mA 9
